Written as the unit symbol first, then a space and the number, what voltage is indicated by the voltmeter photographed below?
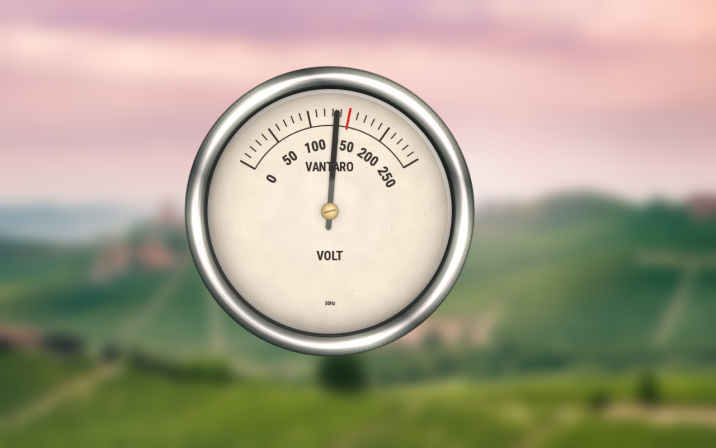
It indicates V 135
